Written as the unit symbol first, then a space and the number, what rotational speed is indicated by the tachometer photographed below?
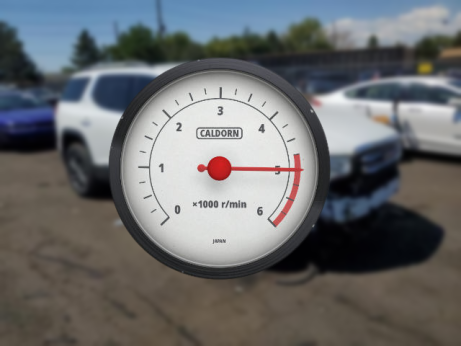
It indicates rpm 5000
